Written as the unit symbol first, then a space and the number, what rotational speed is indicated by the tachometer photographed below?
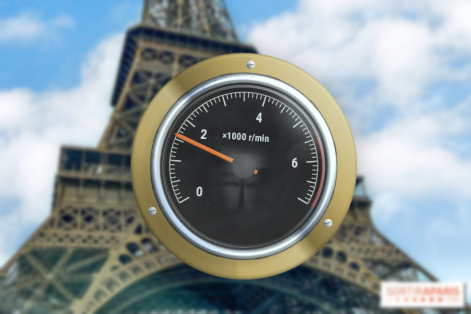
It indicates rpm 1600
